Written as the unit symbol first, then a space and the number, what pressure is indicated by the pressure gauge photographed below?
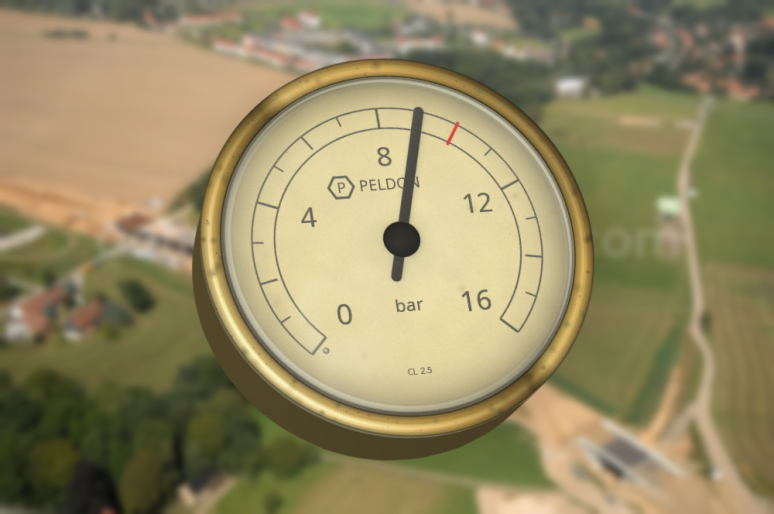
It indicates bar 9
